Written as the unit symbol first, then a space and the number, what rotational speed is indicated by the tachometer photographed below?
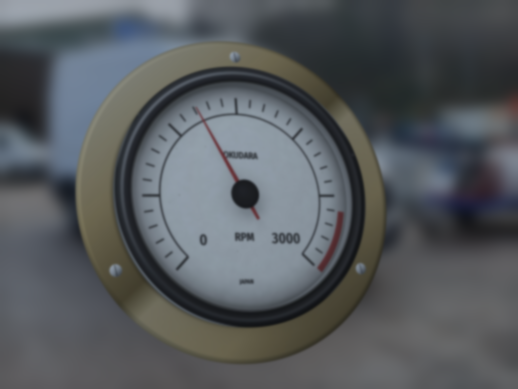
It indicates rpm 1200
